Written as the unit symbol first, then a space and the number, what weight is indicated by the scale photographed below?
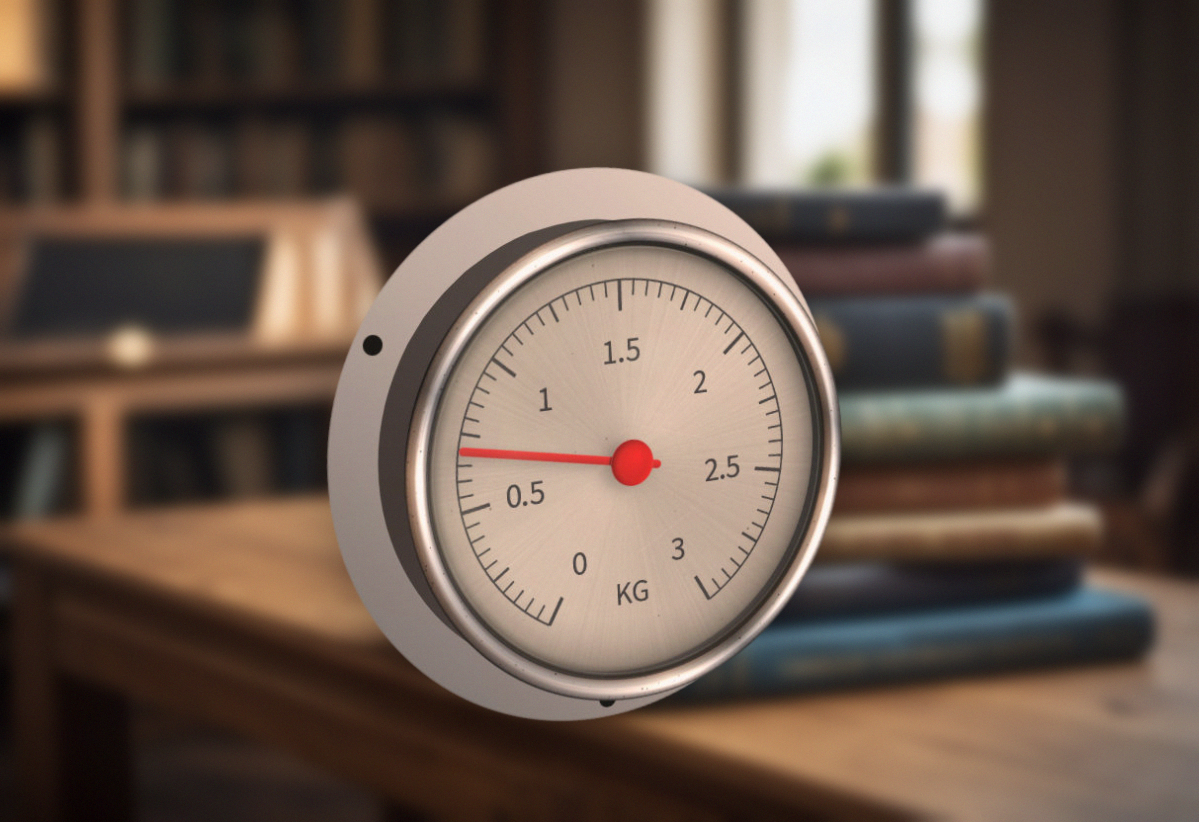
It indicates kg 0.7
